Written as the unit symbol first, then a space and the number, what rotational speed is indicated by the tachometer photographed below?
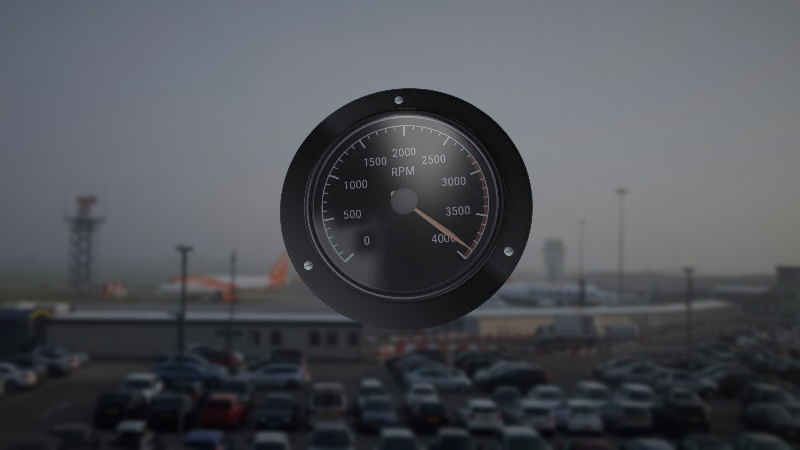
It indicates rpm 3900
